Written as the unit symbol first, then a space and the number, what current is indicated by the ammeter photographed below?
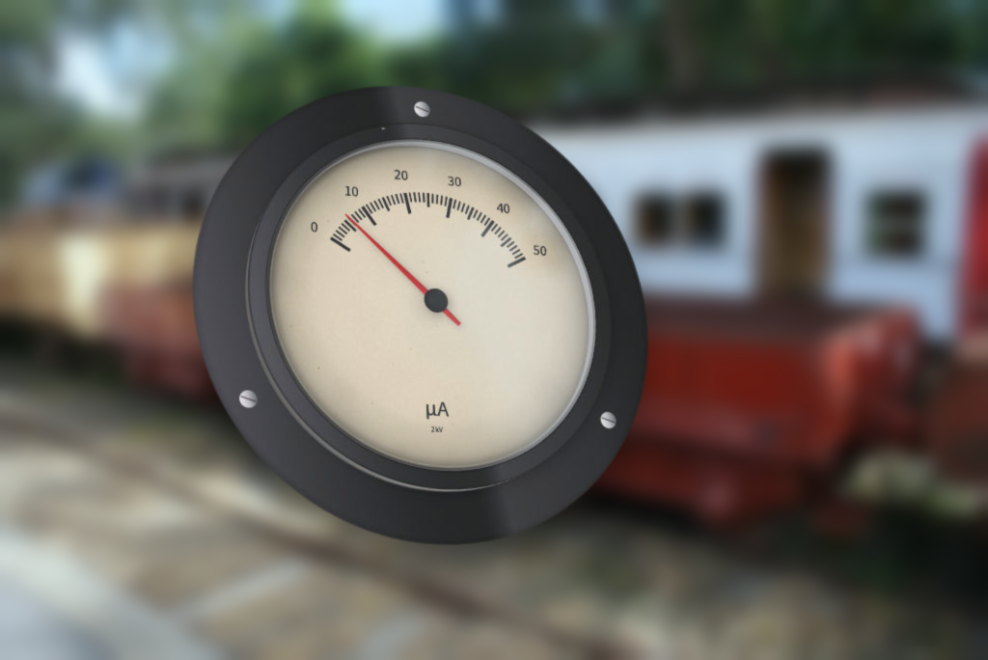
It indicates µA 5
